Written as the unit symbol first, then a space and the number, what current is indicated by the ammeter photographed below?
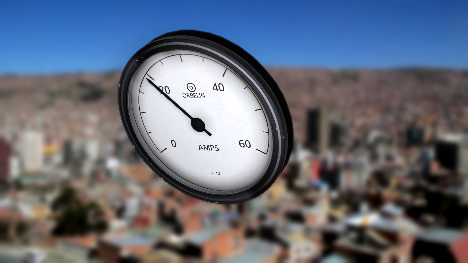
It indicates A 20
